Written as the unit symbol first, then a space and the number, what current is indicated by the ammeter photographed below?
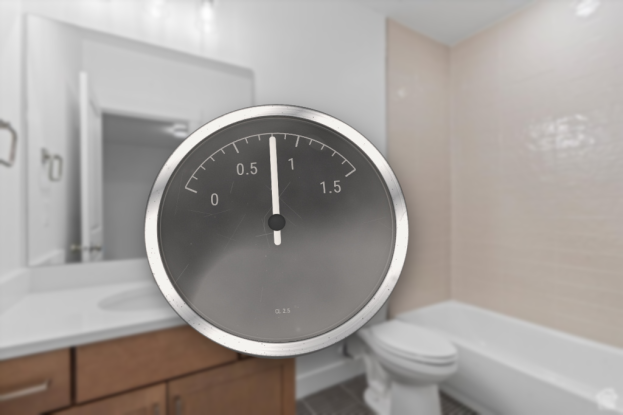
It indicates A 0.8
